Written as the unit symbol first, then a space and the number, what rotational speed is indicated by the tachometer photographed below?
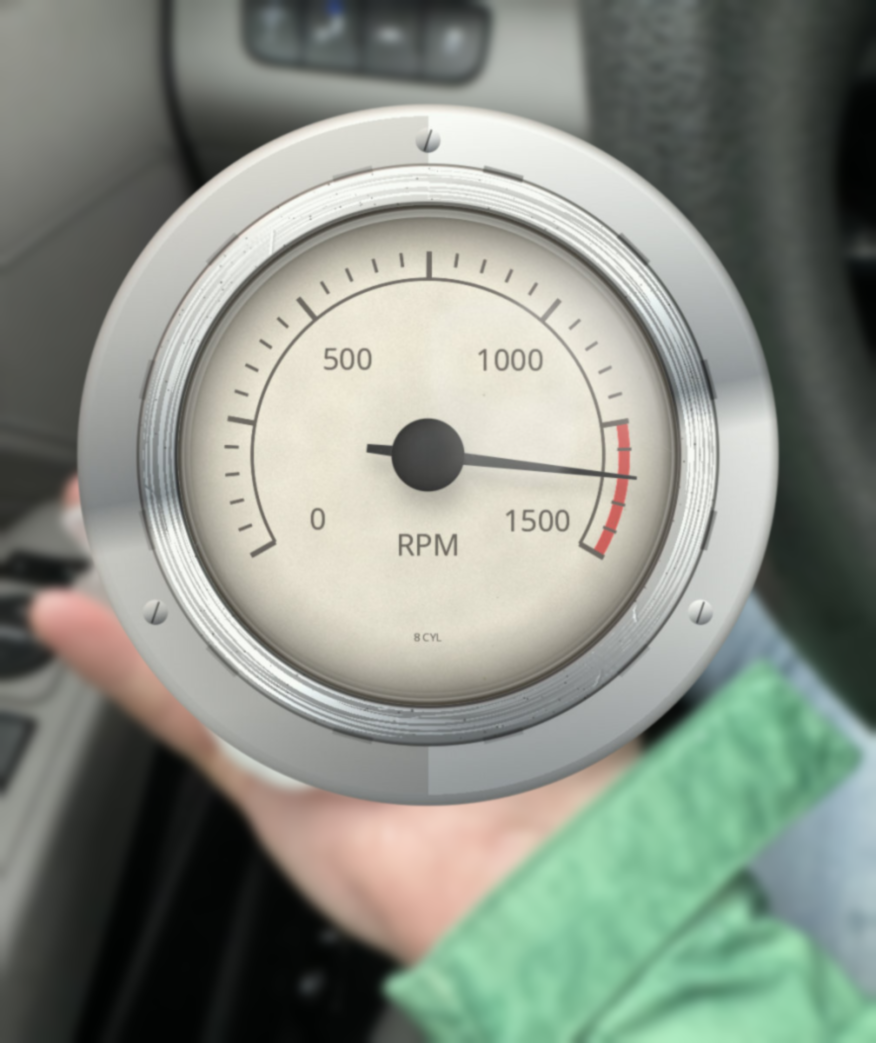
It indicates rpm 1350
